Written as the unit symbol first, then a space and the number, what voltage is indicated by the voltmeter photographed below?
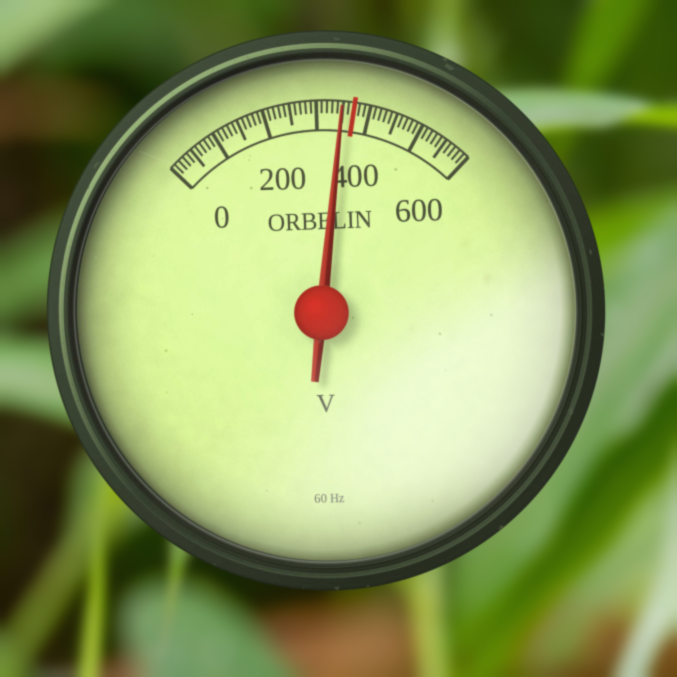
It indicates V 350
